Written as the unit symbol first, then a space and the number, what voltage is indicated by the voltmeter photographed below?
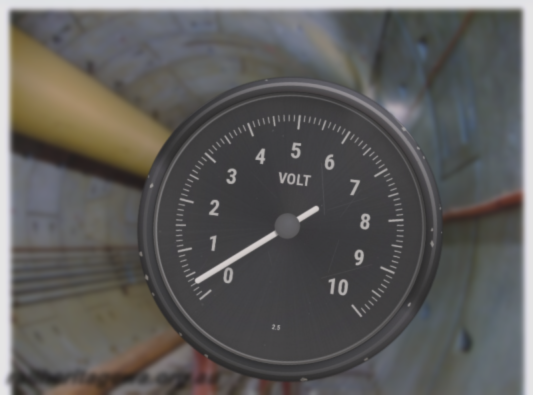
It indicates V 0.3
